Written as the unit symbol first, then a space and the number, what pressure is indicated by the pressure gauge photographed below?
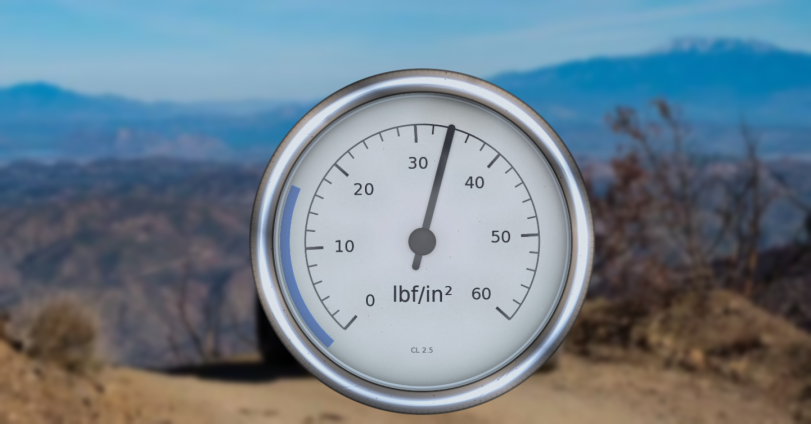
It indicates psi 34
